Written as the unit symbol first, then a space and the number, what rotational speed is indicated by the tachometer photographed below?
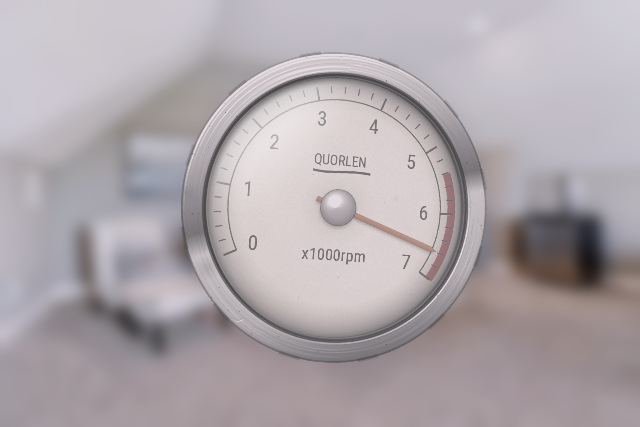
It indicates rpm 6600
